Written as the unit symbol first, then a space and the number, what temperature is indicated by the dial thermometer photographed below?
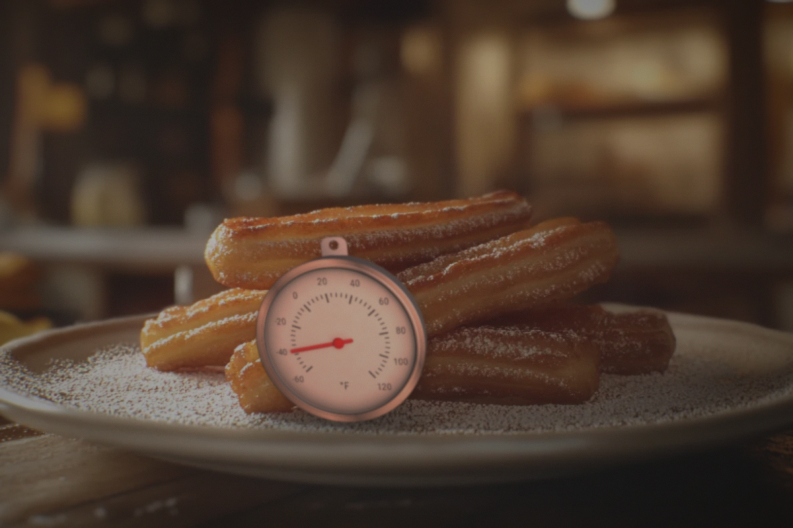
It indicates °F -40
